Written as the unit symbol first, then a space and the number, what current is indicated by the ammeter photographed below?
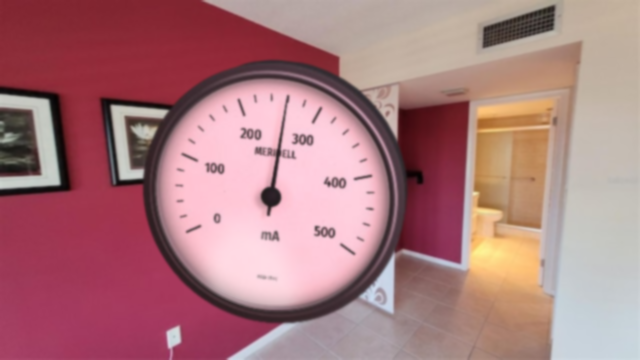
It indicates mA 260
